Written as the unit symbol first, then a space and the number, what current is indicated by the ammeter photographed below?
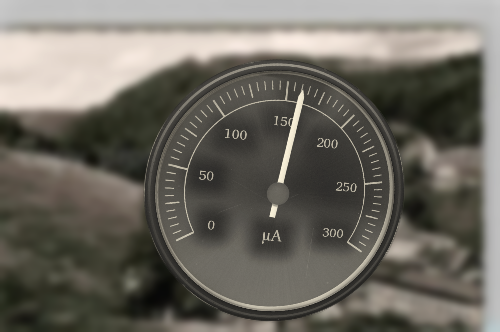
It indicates µA 160
